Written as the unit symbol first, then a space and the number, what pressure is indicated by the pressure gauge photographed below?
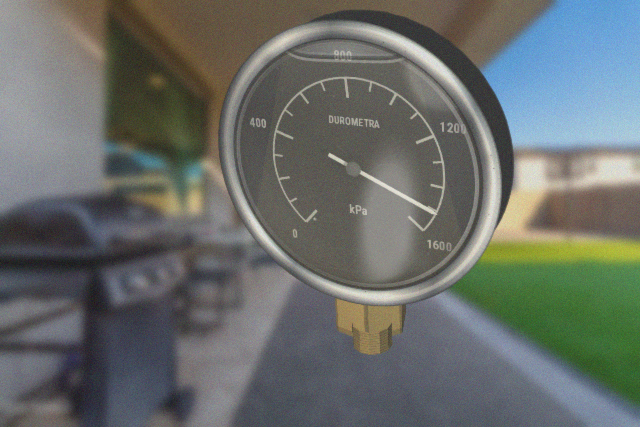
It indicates kPa 1500
